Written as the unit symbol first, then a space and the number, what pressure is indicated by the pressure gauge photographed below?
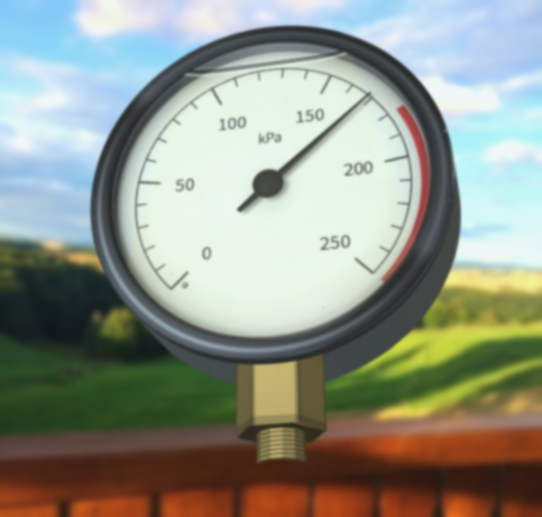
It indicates kPa 170
